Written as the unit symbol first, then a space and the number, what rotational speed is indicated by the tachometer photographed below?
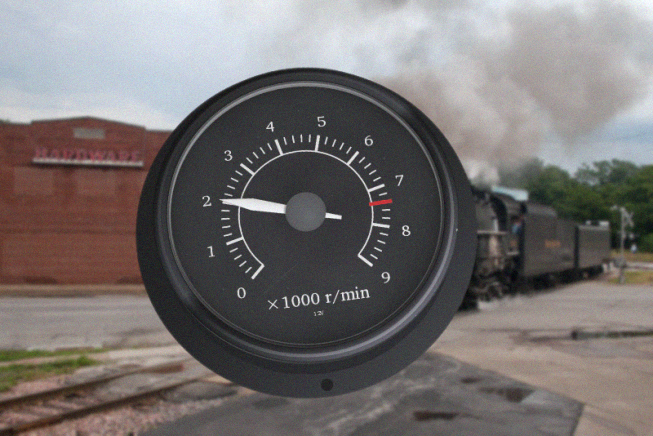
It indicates rpm 2000
